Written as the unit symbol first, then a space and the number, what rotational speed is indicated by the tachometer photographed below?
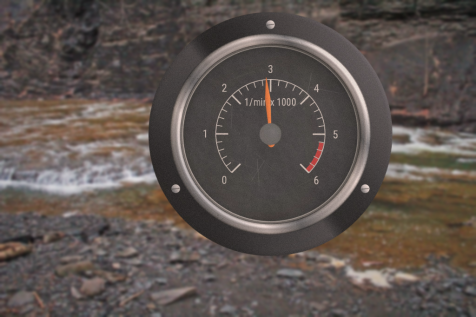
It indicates rpm 2900
